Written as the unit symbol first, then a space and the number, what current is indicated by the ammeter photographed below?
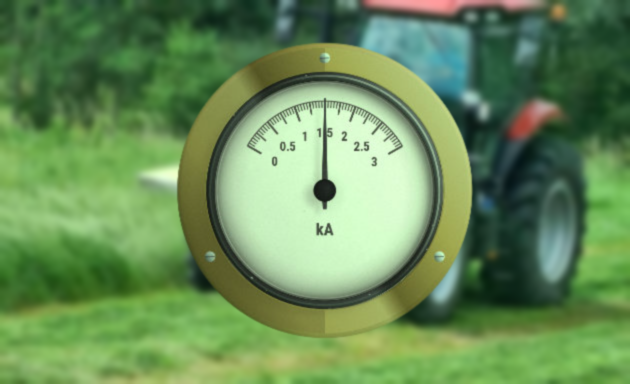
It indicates kA 1.5
